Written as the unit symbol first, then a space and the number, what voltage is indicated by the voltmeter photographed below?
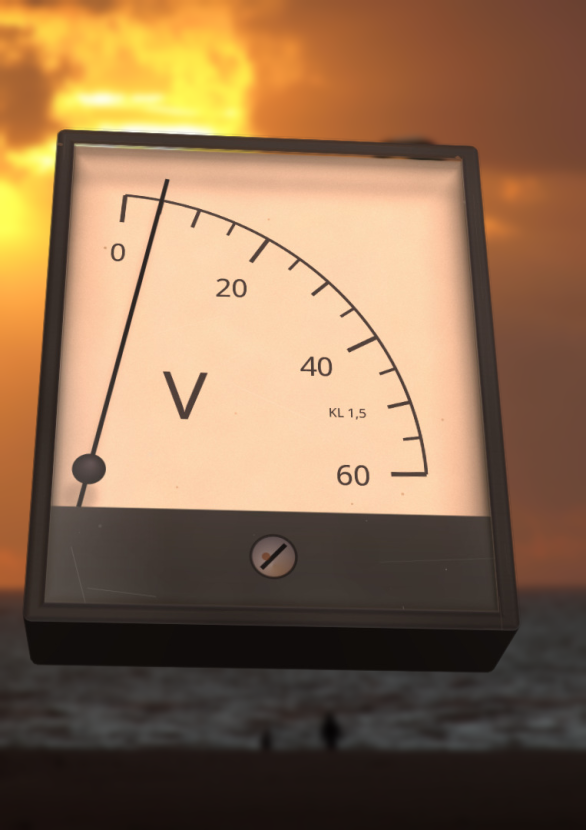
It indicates V 5
